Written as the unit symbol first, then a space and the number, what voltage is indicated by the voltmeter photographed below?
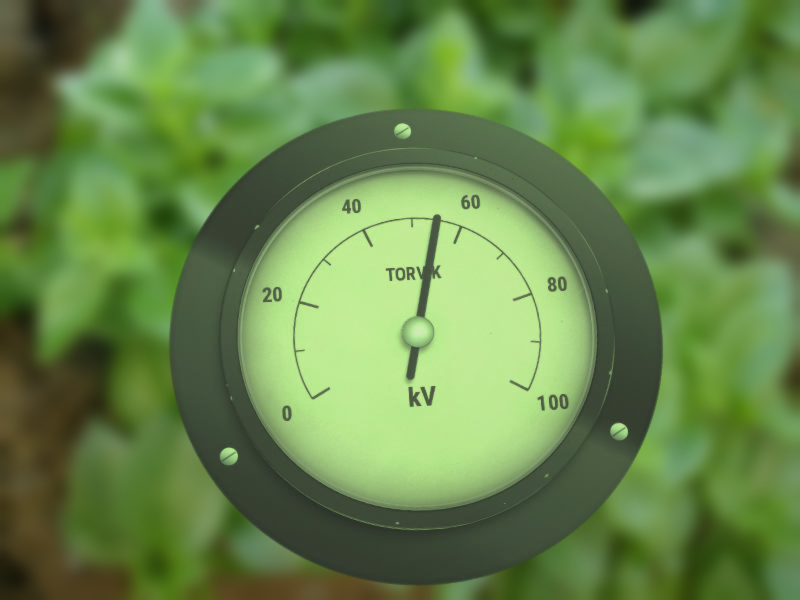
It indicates kV 55
